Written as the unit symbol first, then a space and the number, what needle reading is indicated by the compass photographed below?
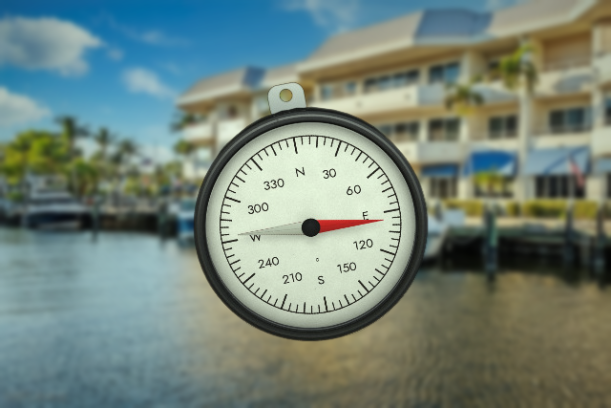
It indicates ° 95
